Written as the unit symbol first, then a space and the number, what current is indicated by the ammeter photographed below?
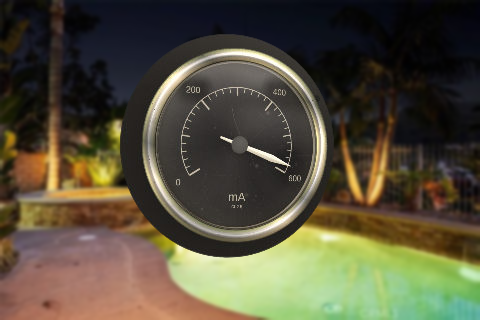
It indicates mA 580
